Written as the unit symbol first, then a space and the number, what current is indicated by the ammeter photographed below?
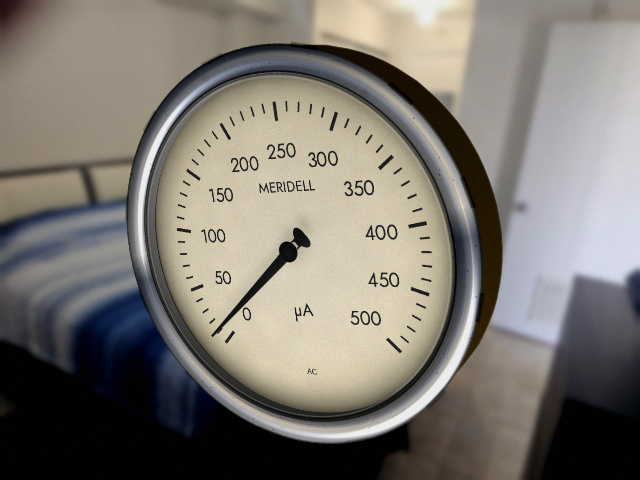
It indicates µA 10
